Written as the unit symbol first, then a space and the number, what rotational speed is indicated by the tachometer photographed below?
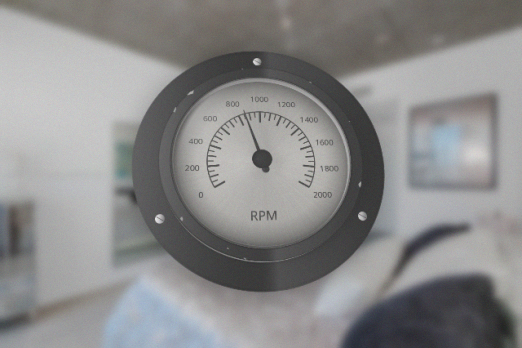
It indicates rpm 850
